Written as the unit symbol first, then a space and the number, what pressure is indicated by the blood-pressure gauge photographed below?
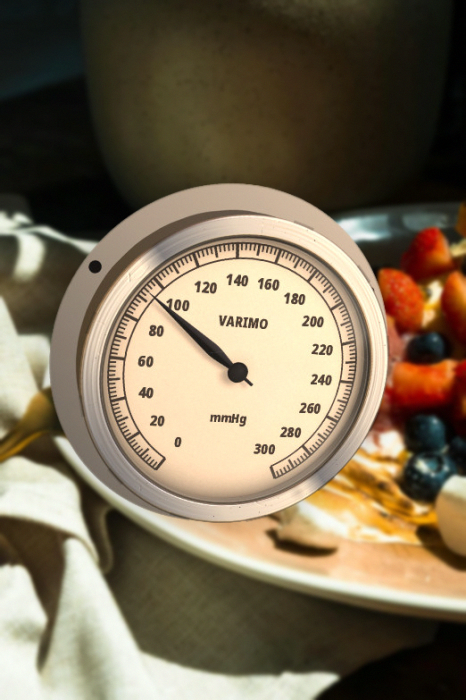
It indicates mmHg 94
